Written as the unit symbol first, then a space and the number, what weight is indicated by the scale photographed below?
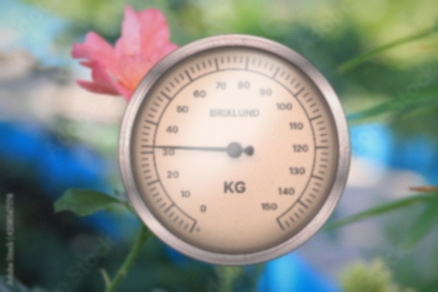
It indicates kg 32
